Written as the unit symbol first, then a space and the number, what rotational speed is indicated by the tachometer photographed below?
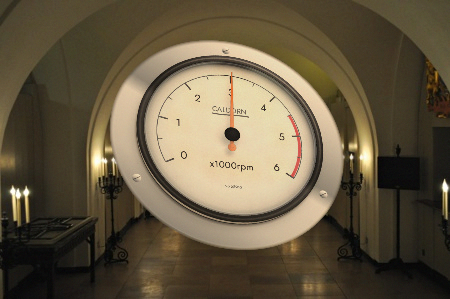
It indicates rpm 3000
